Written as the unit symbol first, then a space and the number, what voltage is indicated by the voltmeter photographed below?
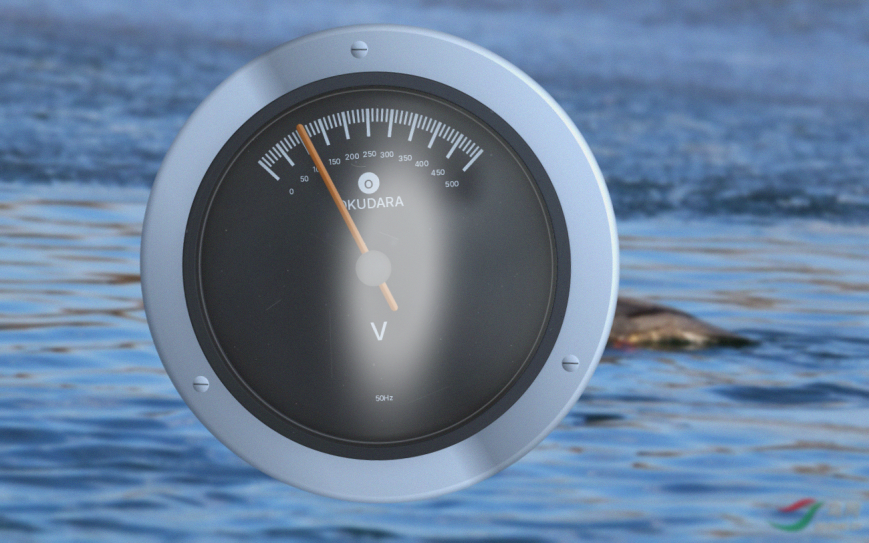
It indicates V 110
